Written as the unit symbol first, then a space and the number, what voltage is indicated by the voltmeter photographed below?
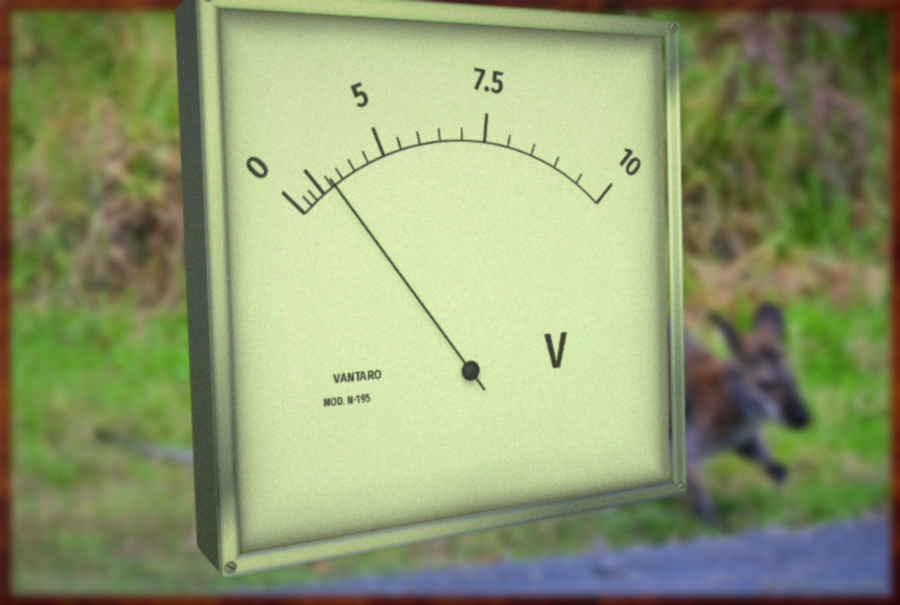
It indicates V 3
